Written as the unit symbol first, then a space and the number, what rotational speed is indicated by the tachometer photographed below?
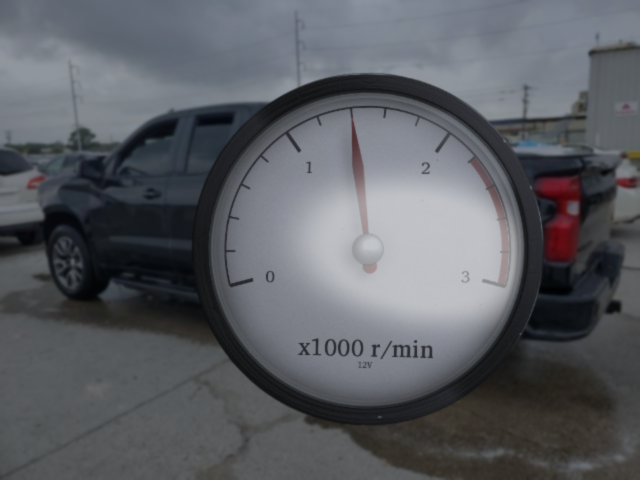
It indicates rpm 1400
